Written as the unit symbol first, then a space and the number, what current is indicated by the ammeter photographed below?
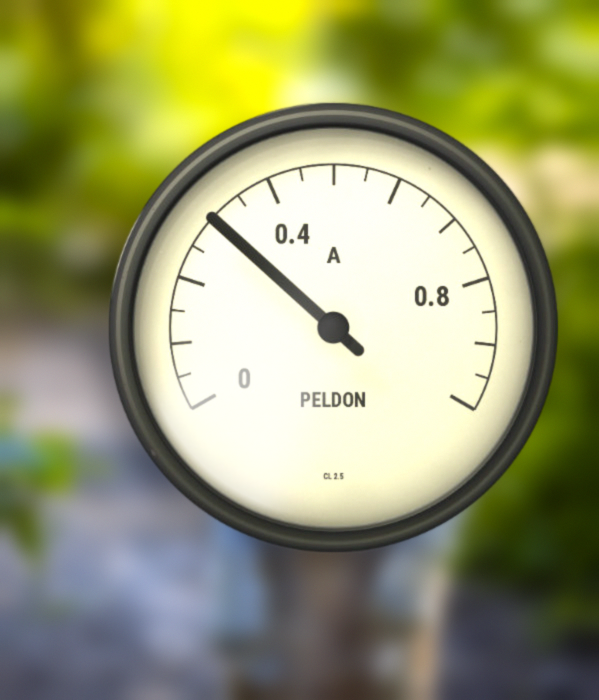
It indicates A 0.3
